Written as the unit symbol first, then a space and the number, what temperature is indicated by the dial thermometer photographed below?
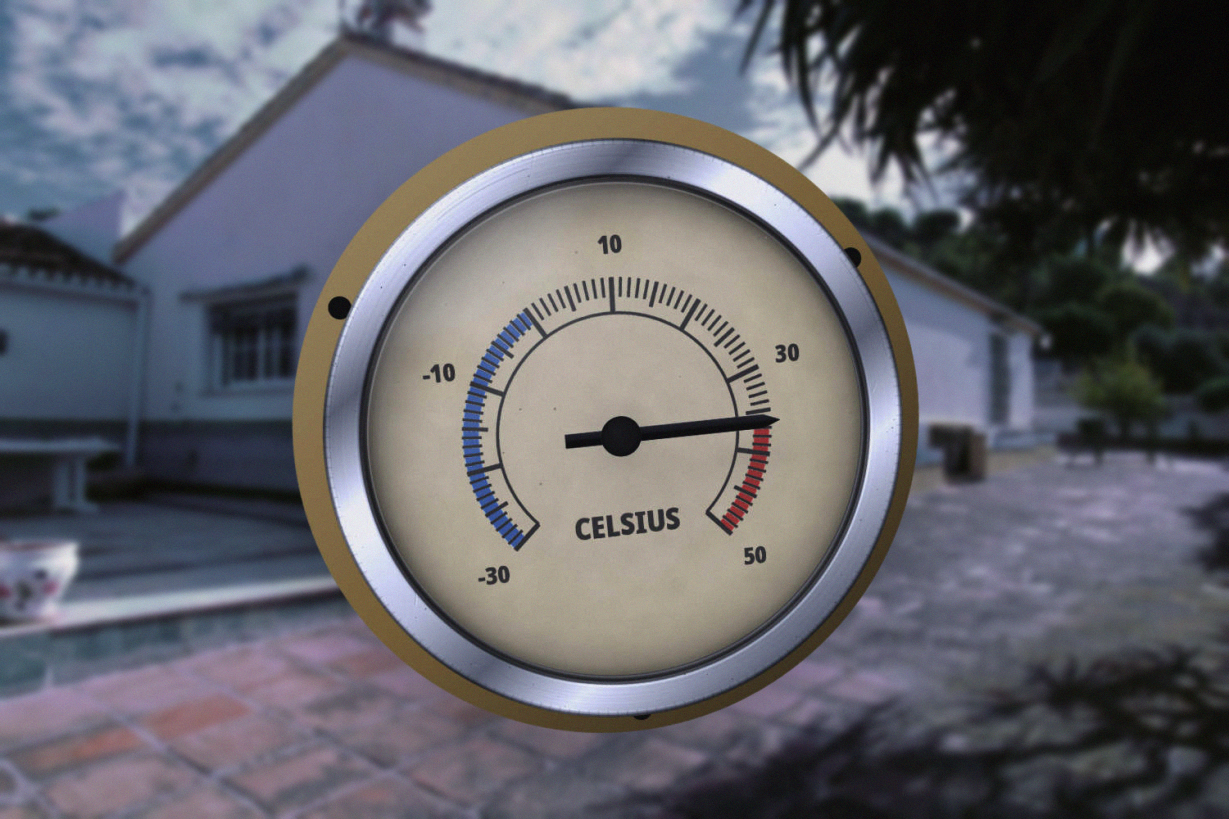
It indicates °C 36
